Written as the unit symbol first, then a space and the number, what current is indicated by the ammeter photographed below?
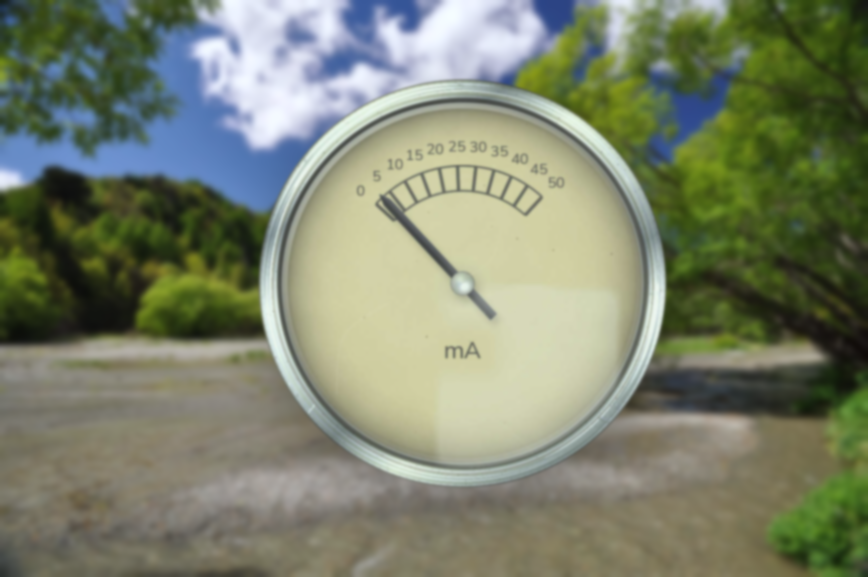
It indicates mA 2.5
